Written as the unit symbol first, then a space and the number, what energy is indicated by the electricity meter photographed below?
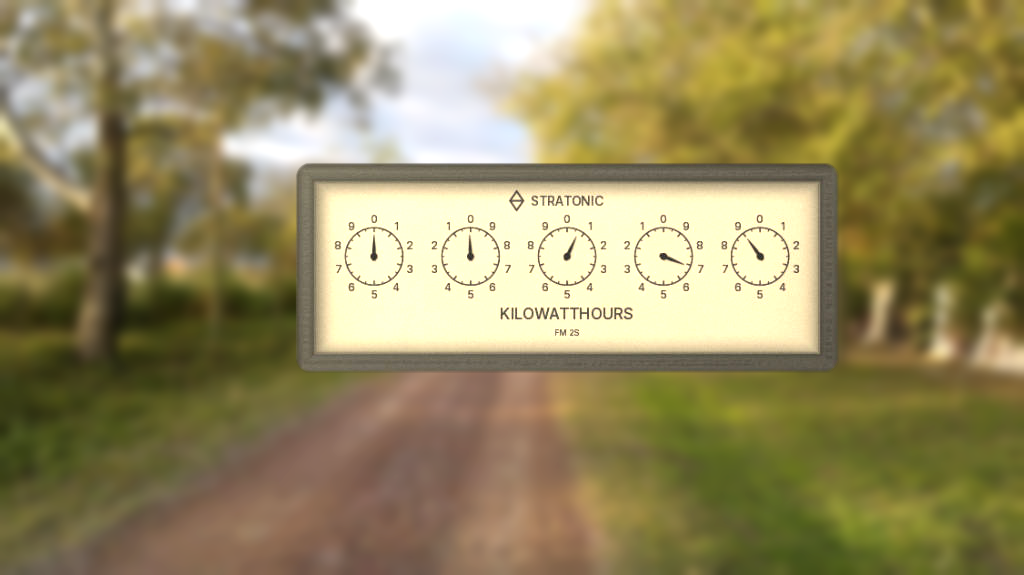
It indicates kWh 69
